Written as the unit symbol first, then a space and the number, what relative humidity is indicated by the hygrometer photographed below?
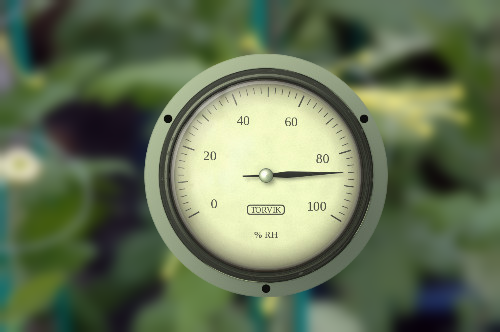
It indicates % 86
